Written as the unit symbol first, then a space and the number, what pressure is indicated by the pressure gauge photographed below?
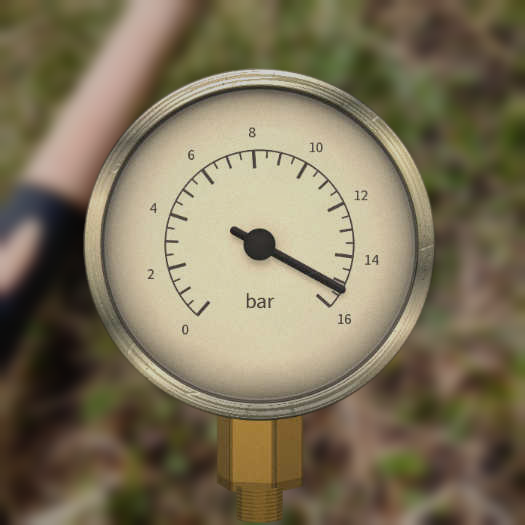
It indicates bar 15.25
